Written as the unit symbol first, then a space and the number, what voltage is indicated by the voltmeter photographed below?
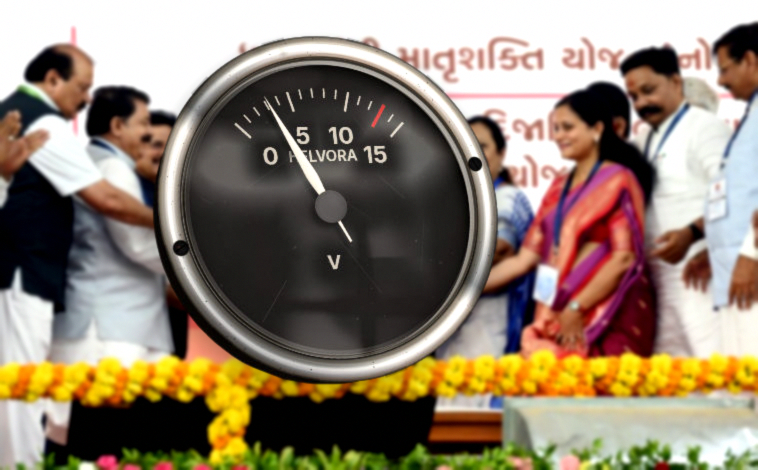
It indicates V 3
